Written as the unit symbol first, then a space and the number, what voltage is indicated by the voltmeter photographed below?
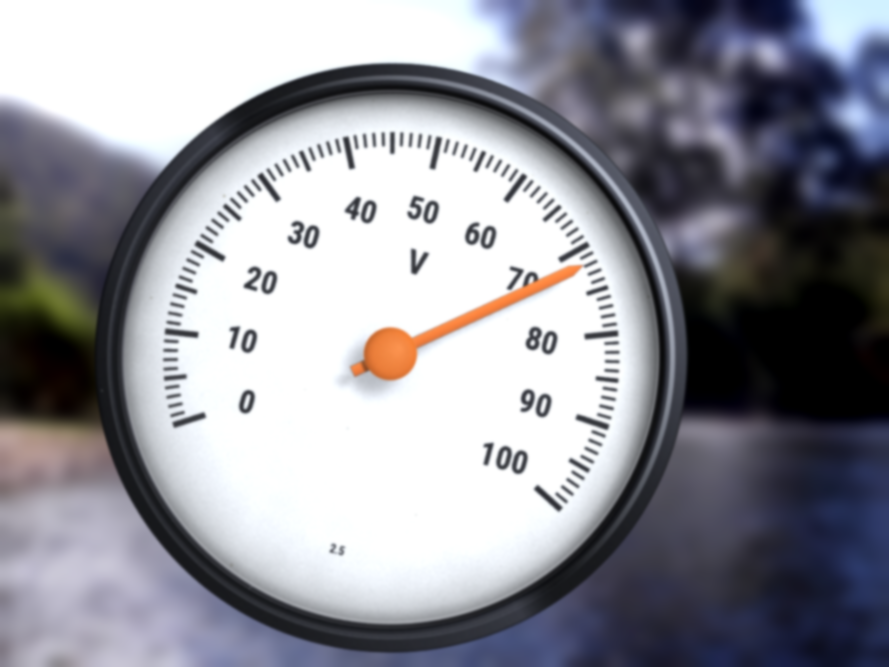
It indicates V 72
